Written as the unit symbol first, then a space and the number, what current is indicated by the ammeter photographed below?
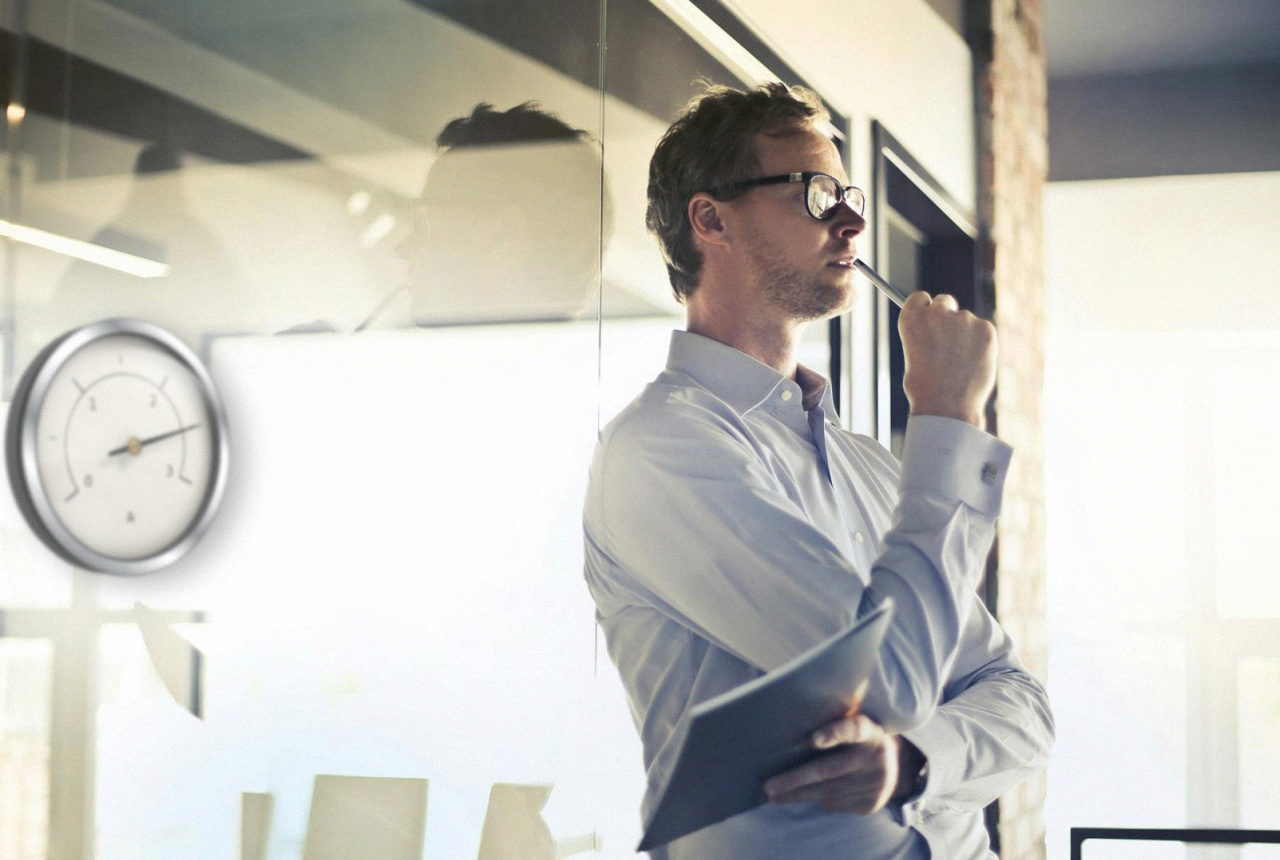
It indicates A 2.5
